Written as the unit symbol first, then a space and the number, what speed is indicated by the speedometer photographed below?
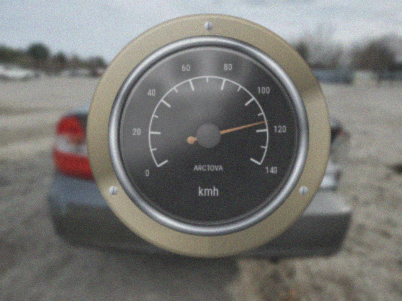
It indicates km/h 115
